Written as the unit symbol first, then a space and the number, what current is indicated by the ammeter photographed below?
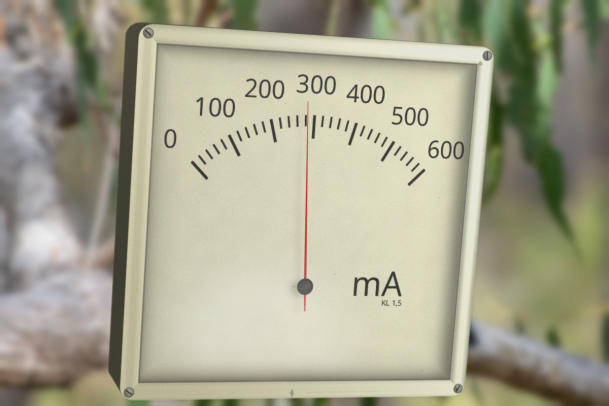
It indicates mA 280
